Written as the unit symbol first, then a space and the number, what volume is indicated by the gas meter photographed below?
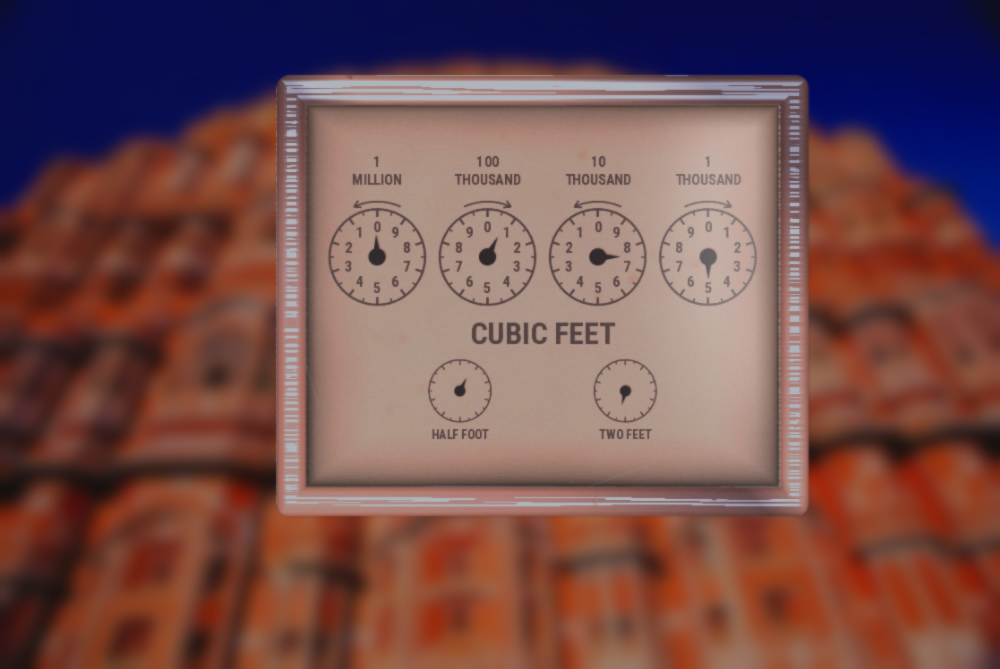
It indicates ft³ 7500
